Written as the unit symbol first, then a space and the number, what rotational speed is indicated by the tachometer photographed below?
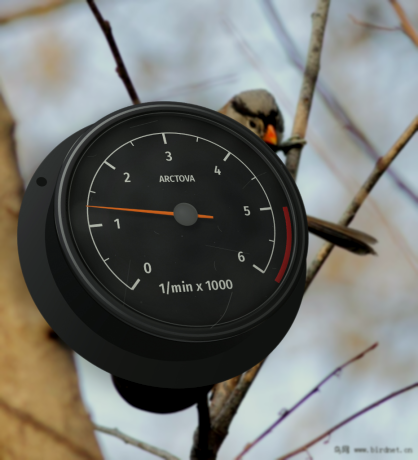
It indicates rpm 1250
